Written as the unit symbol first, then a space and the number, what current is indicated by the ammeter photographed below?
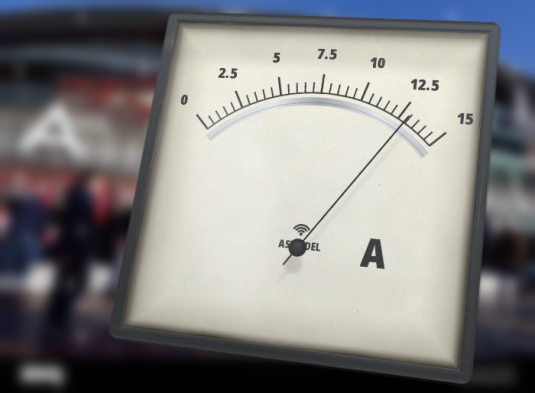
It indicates A 13
